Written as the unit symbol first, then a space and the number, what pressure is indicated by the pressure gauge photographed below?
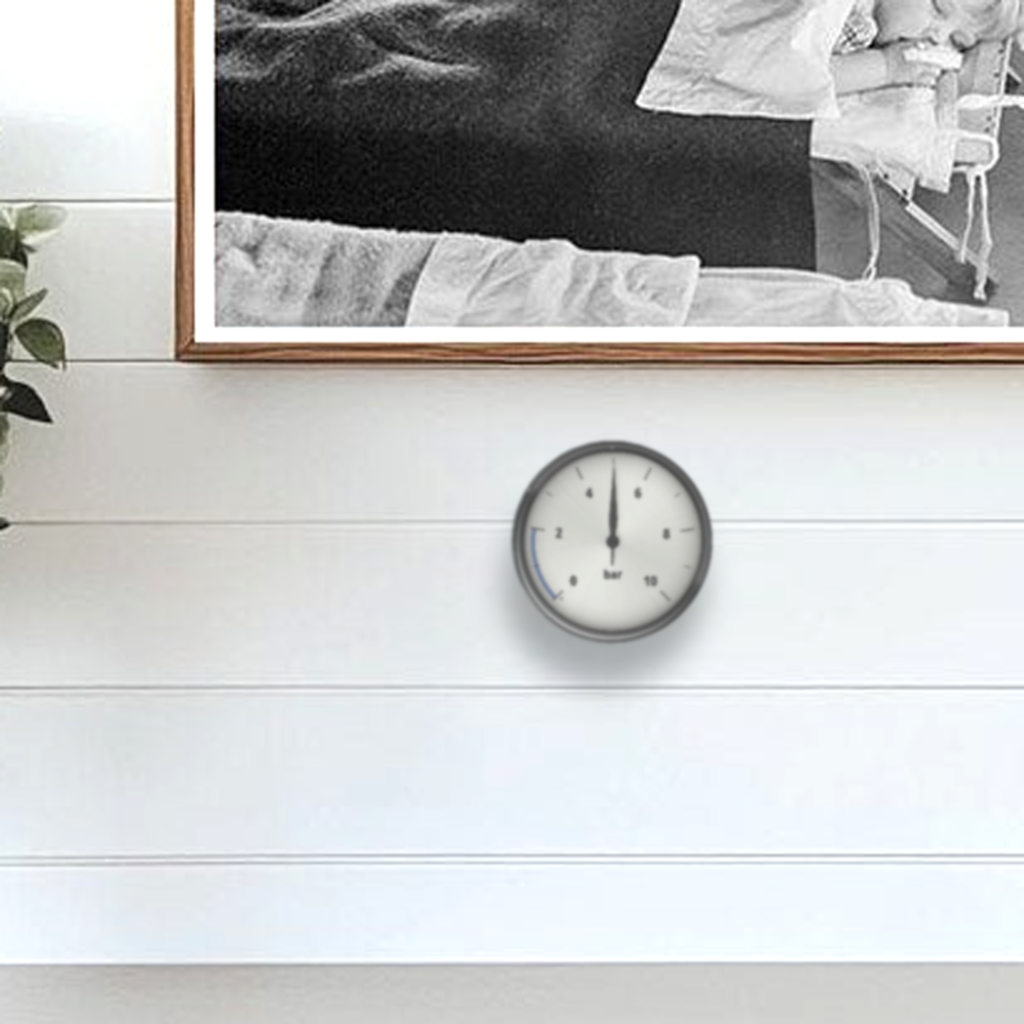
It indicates bar 5
